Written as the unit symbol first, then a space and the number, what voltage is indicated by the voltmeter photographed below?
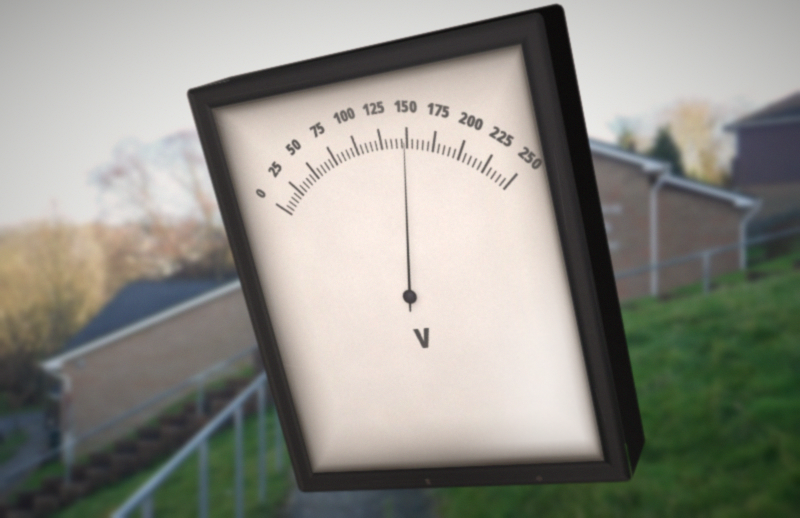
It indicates V 150
